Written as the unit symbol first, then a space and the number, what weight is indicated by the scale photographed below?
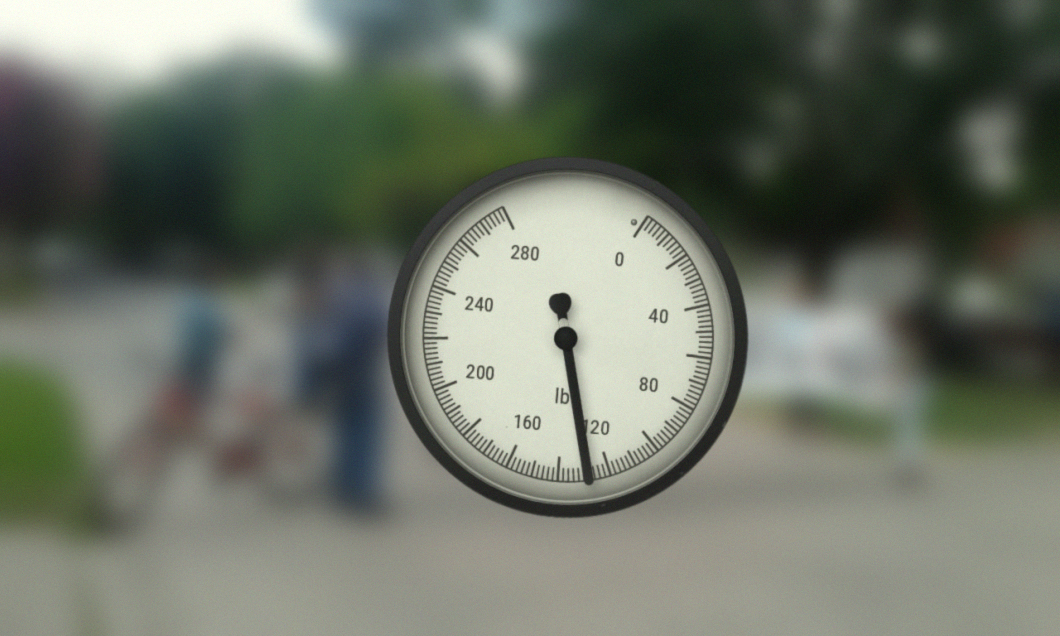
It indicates lb 128
